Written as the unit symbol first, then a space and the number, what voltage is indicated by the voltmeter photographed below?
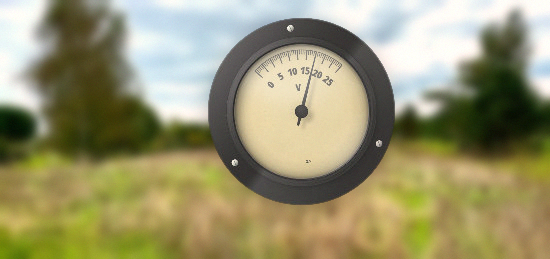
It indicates V 17.5
